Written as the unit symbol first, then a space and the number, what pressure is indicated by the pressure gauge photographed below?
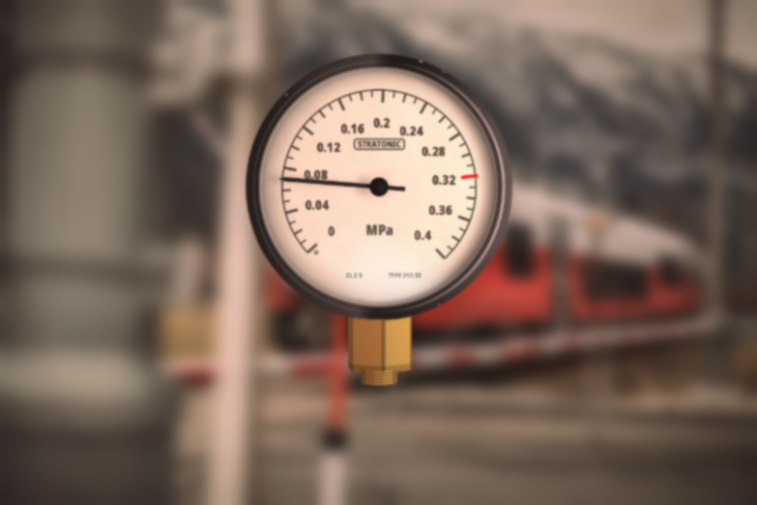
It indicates MPa 0.07
